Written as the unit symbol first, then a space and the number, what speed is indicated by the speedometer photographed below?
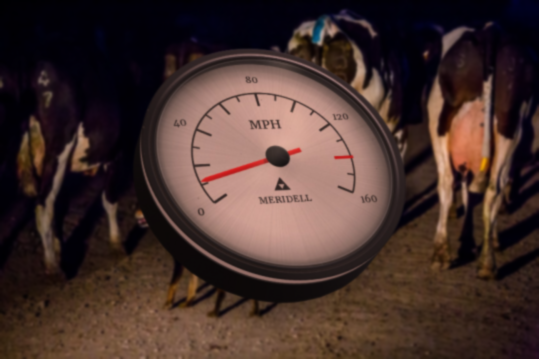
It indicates mph 10
